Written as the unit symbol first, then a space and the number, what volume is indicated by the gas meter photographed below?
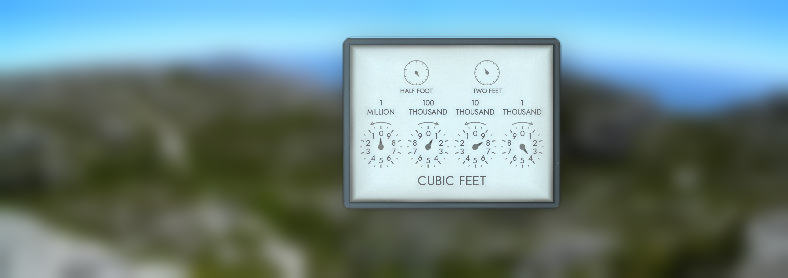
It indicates ft³ 8400
